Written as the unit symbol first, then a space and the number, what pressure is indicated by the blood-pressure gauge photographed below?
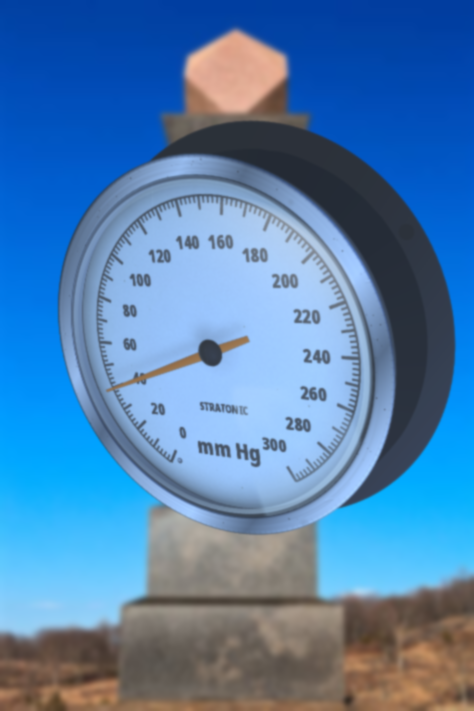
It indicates mmHg 40
